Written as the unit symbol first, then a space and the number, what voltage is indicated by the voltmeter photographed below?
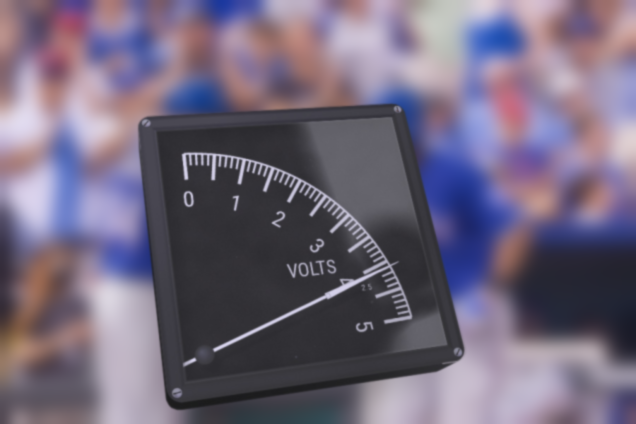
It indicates V 4.1
